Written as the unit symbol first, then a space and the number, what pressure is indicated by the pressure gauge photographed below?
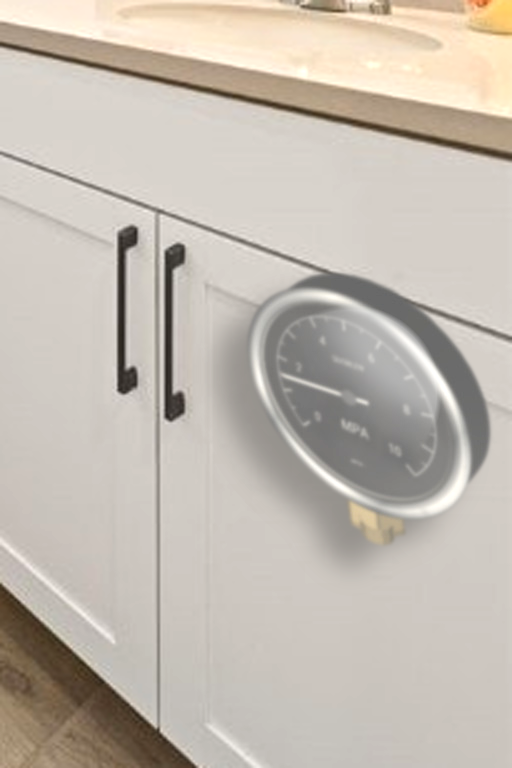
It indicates MPa 1.5
